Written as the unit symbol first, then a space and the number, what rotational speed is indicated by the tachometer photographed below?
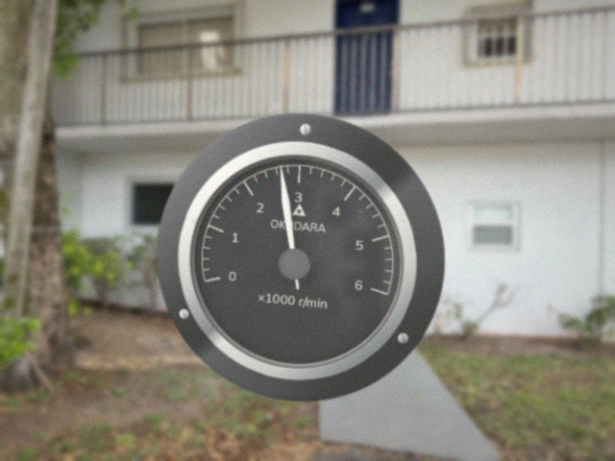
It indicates rpm 2700
